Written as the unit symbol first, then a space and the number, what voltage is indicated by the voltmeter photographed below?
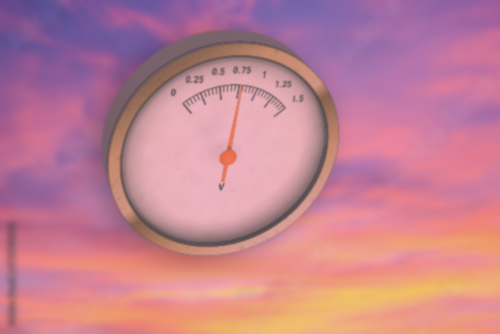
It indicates V 0.75
